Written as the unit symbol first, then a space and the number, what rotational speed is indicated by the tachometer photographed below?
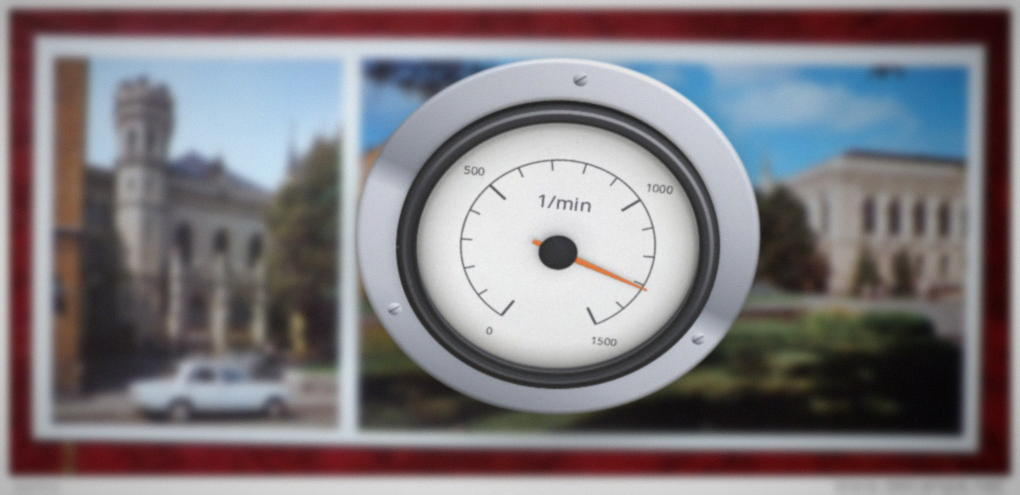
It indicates rpm 1300
